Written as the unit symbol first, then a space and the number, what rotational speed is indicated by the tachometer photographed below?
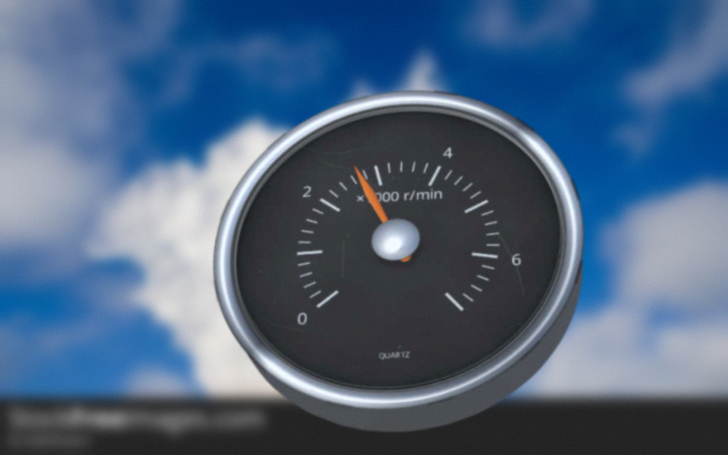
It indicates rpm 2700
